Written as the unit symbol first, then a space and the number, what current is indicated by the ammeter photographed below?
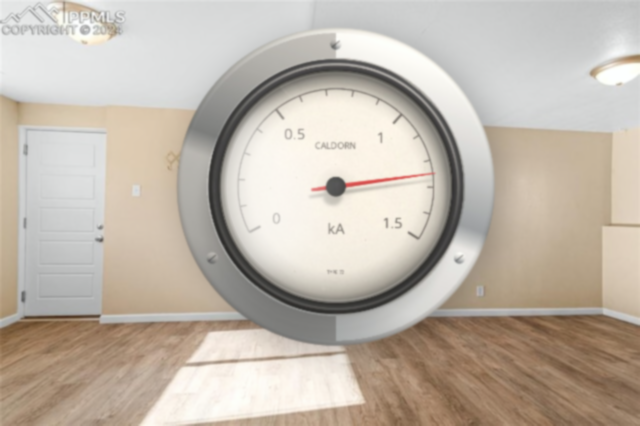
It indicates kA 1.25
